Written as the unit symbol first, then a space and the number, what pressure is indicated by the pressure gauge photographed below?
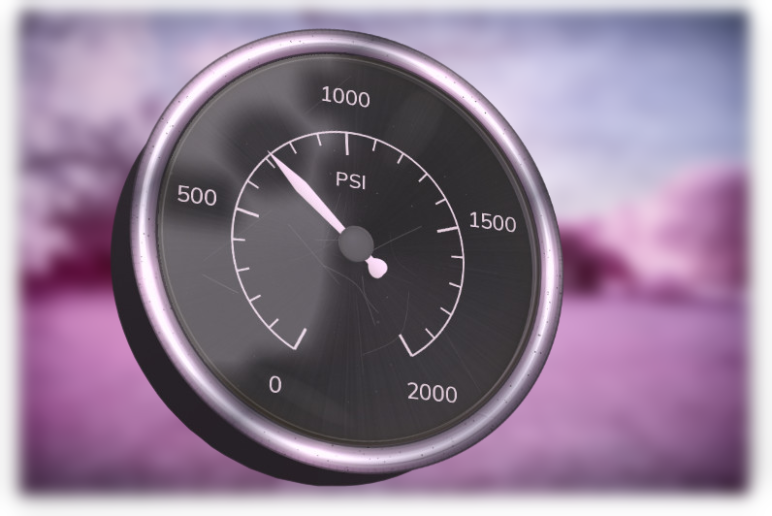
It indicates psi 700
